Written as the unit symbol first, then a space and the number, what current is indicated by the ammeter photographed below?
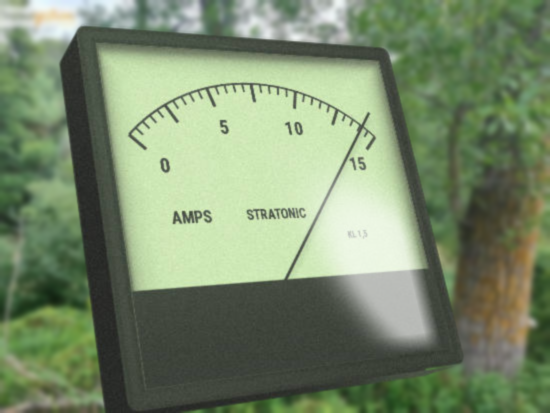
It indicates A 14
